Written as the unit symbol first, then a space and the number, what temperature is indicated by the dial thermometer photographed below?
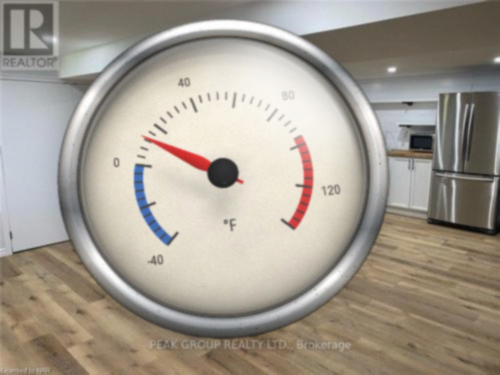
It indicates °F 12
